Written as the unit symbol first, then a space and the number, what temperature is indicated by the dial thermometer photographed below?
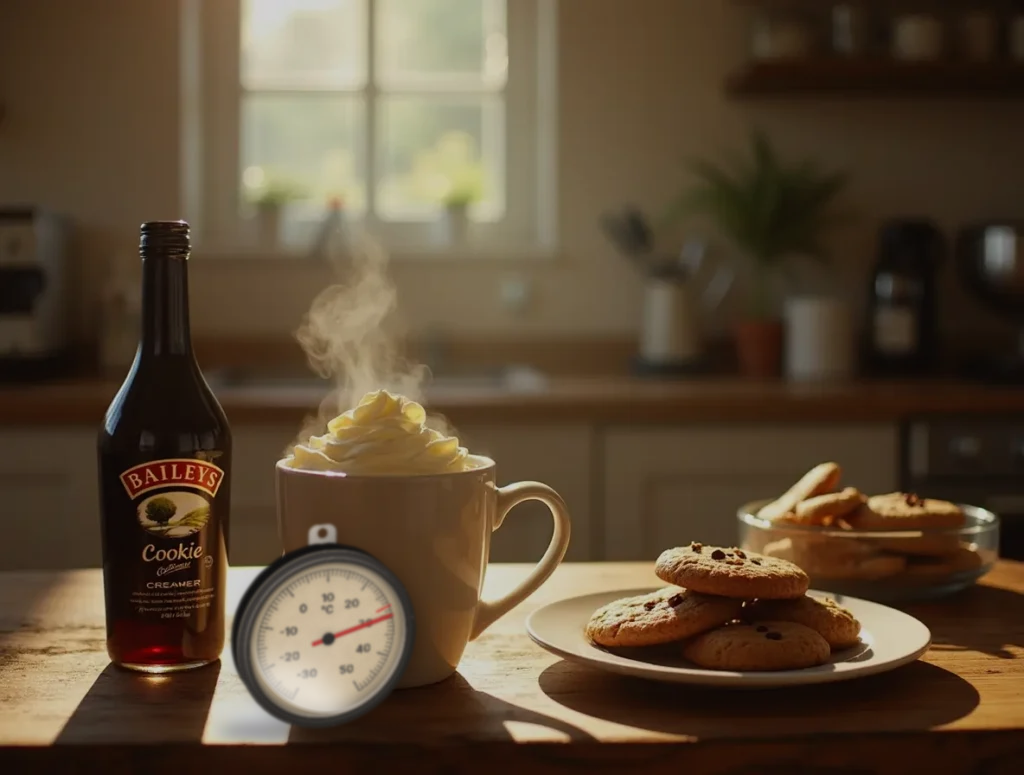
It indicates °C 30
